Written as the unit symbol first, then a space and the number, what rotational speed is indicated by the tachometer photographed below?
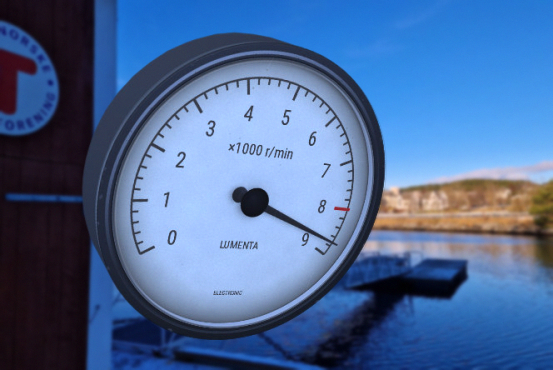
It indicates rpm 8700
